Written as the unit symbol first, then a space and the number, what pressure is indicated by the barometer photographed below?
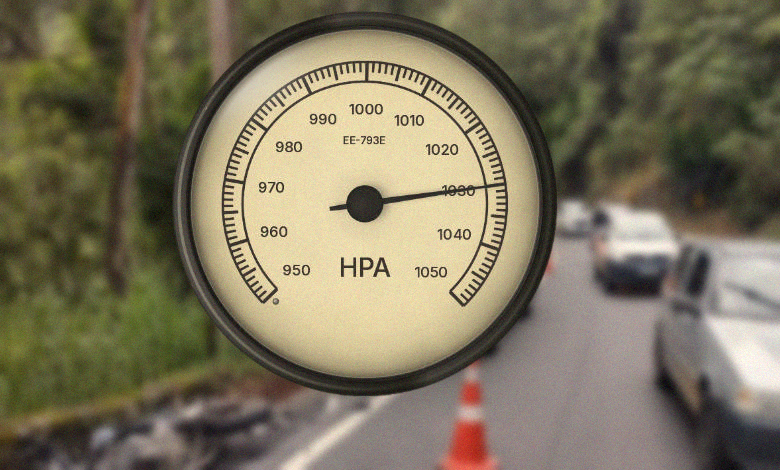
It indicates hPa 1030
